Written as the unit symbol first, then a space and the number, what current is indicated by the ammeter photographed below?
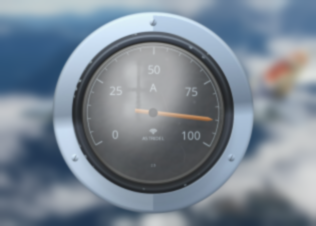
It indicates A 90
